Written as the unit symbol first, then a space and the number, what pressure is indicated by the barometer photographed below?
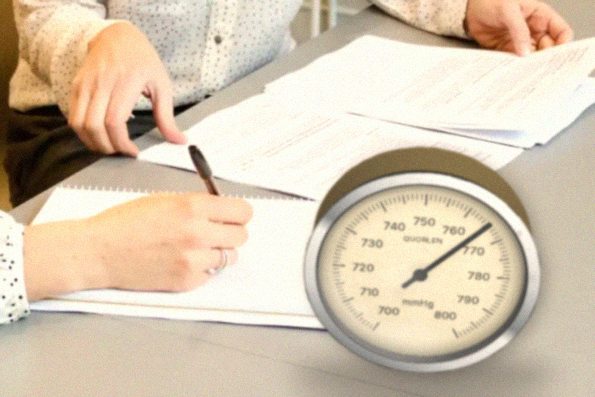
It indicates mmHg 765
